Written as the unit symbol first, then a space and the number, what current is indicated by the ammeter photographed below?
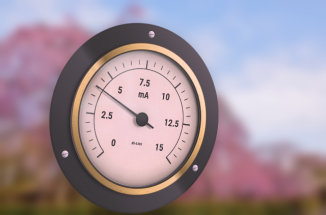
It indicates mA 4
